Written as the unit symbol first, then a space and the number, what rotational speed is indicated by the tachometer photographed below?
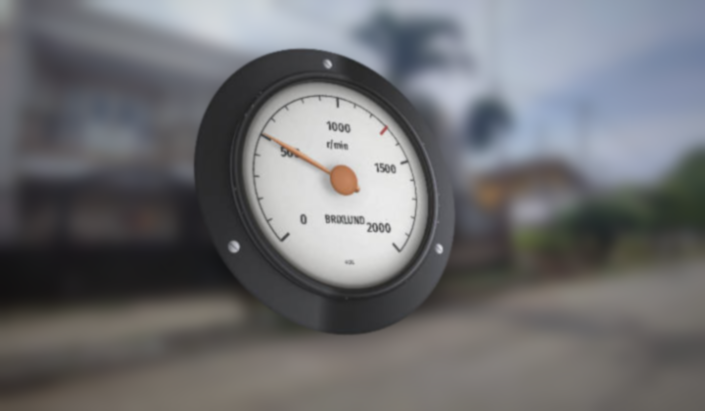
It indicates rpm 500
